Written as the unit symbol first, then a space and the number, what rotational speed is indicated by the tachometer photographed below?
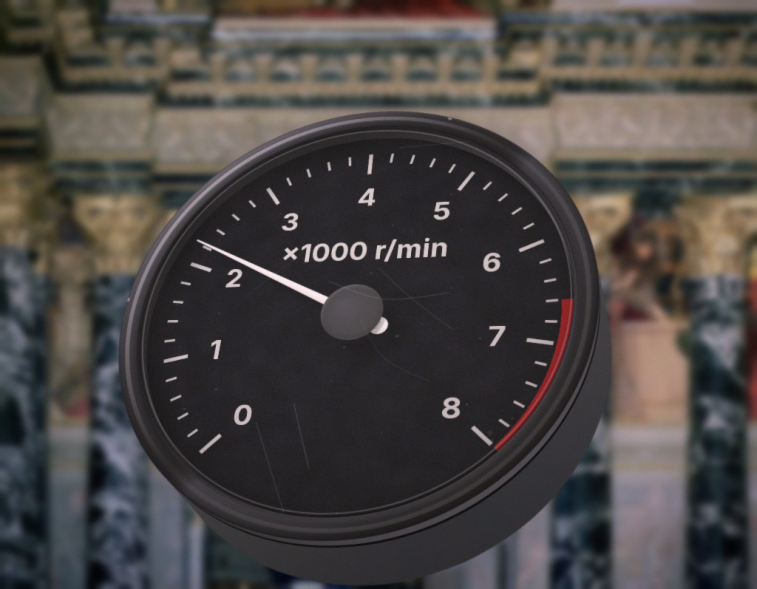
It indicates rpm 2200
